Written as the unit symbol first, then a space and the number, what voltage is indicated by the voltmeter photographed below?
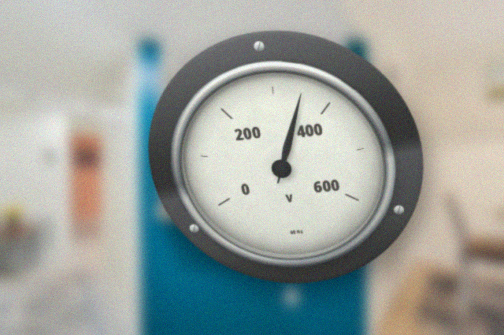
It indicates V 350
